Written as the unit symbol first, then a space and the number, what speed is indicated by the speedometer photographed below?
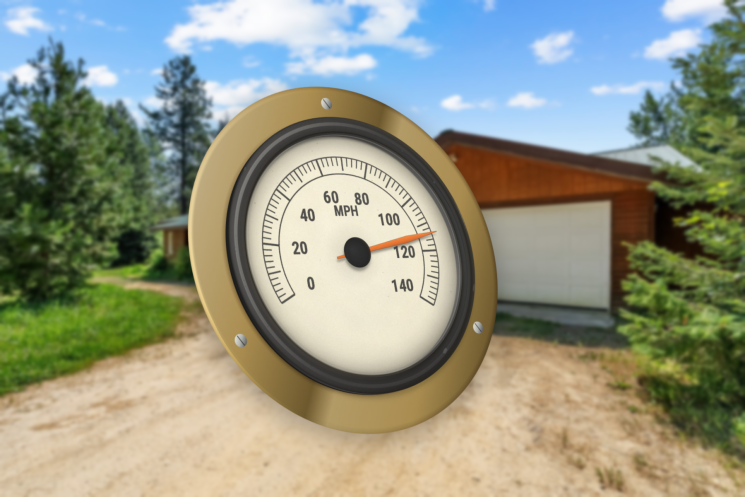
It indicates mph 114
